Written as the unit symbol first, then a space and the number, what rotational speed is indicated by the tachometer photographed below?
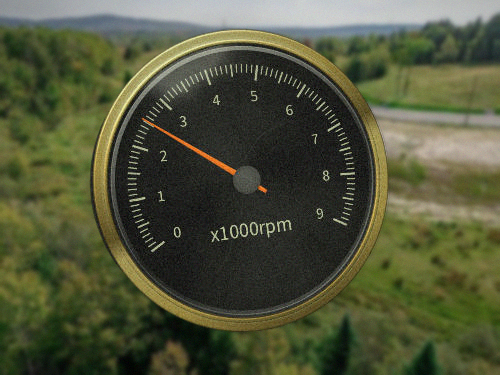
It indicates rpm 2500
